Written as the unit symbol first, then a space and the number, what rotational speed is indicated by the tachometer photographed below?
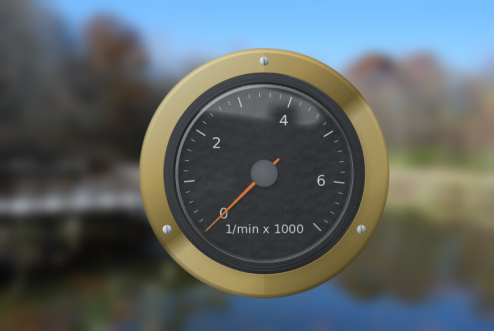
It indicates rpm 0
